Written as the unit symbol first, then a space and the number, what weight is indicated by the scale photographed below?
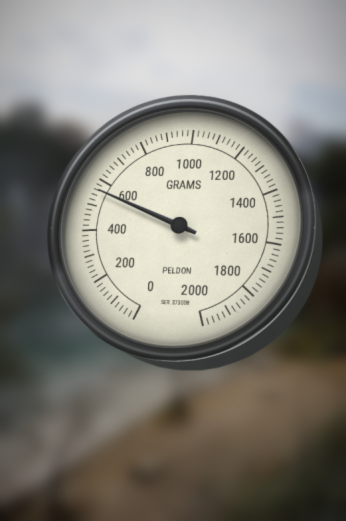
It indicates g 560
